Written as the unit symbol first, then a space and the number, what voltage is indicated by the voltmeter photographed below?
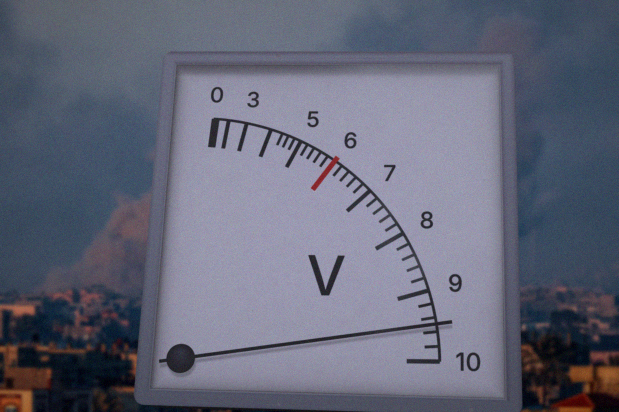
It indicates V 9.5
